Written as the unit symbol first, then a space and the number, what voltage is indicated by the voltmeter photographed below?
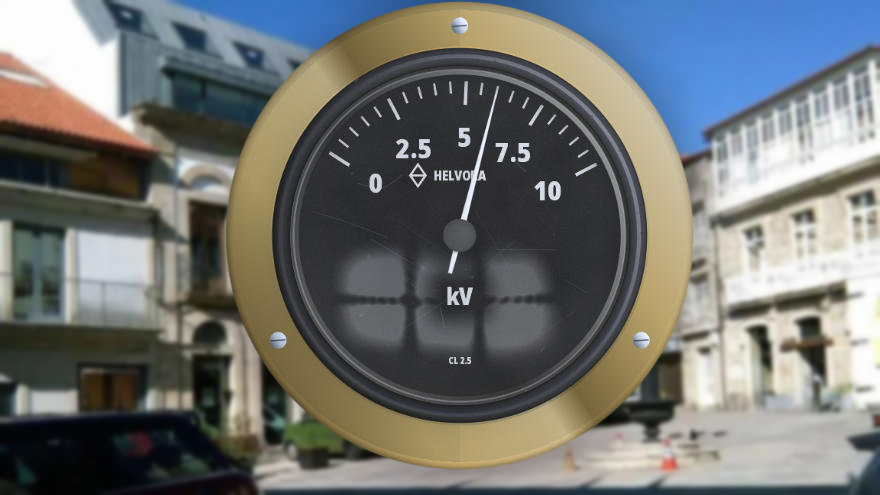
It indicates kV 6
